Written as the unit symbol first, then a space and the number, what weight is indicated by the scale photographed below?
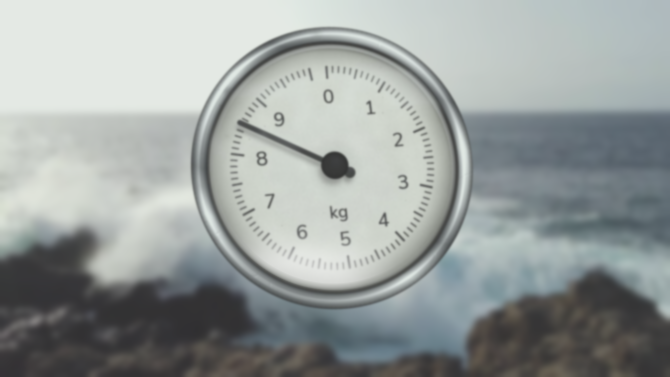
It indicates kg 8.5
